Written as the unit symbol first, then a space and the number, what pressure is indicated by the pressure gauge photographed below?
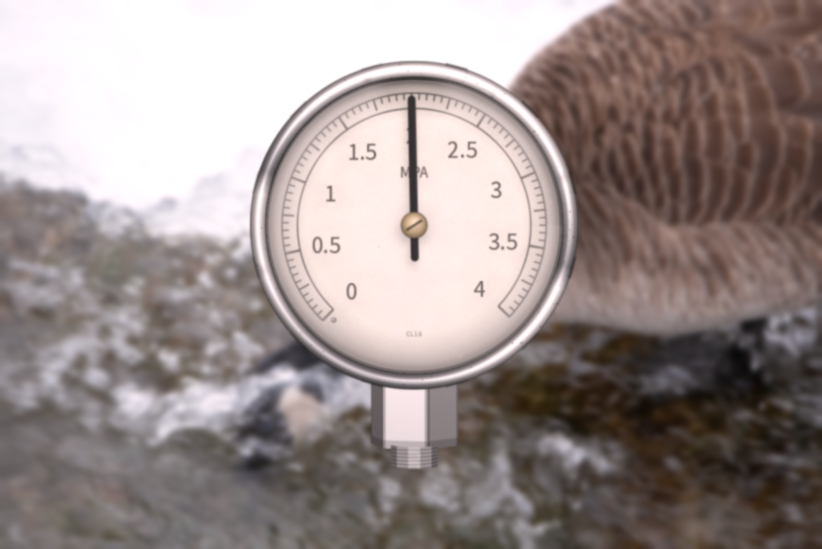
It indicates MPa 2
